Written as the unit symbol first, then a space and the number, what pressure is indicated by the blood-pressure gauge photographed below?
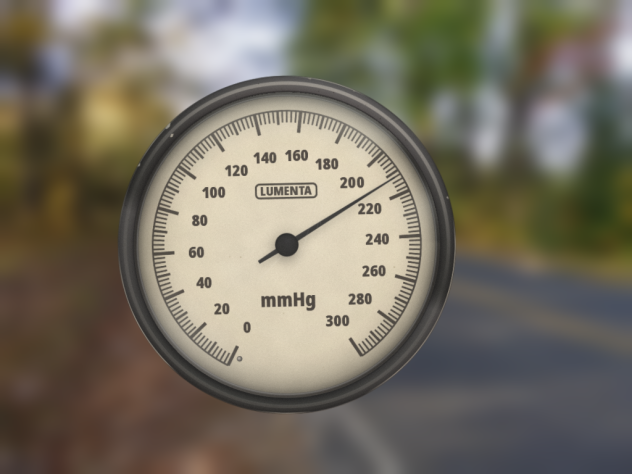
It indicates mmHg 212
